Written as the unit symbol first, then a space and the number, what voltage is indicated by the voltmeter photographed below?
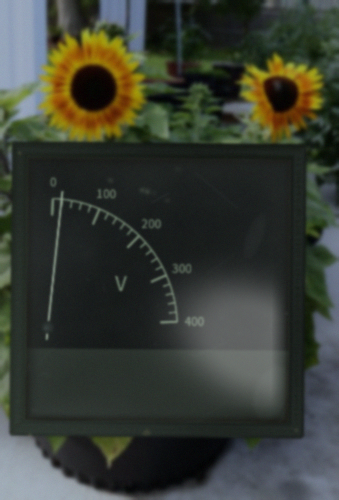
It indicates V 20
